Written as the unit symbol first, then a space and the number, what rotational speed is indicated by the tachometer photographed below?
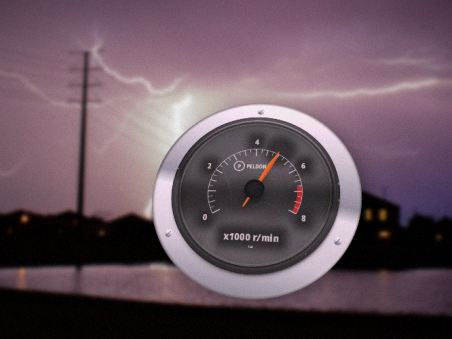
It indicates rpm 5000
